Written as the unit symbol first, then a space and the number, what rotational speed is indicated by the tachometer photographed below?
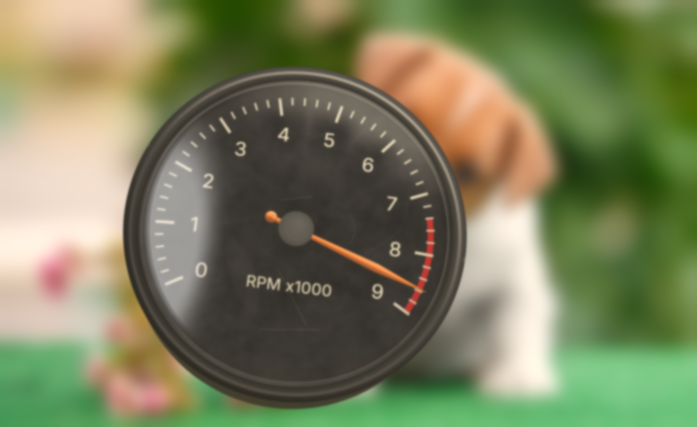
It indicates rpm 8600
